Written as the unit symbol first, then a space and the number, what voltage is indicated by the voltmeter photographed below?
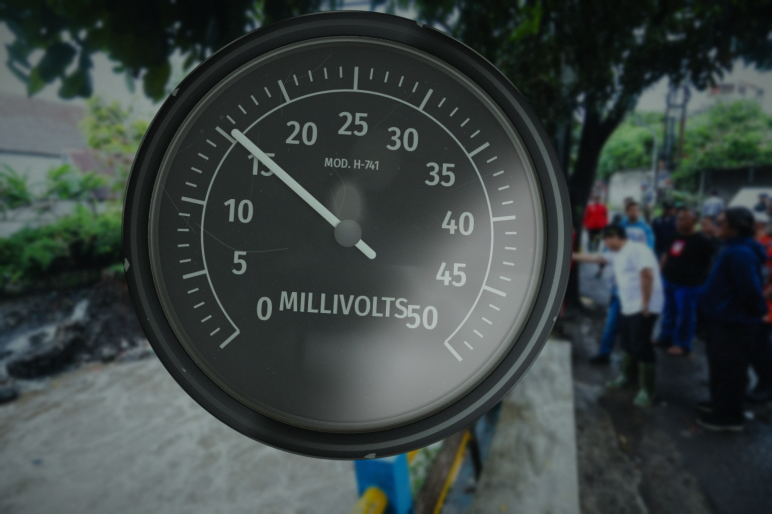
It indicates mV 15.5
